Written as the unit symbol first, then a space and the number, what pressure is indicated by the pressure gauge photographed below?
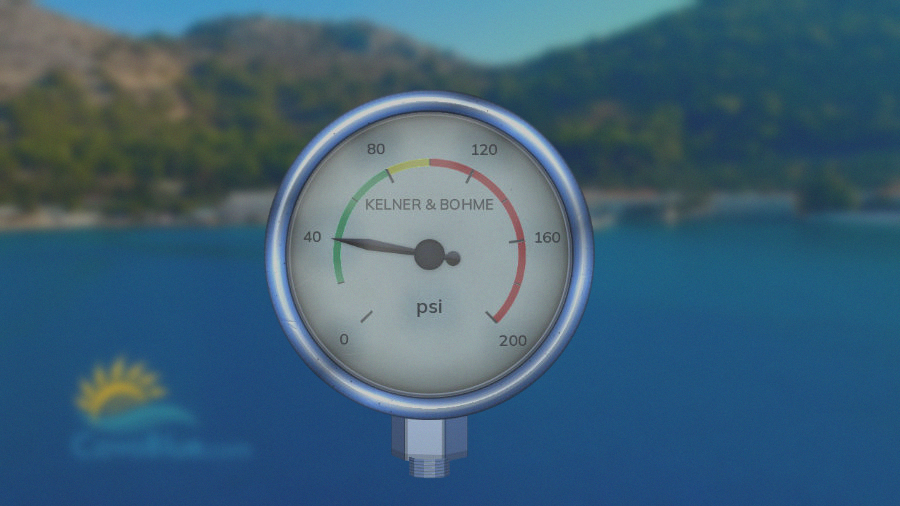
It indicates psi 40
